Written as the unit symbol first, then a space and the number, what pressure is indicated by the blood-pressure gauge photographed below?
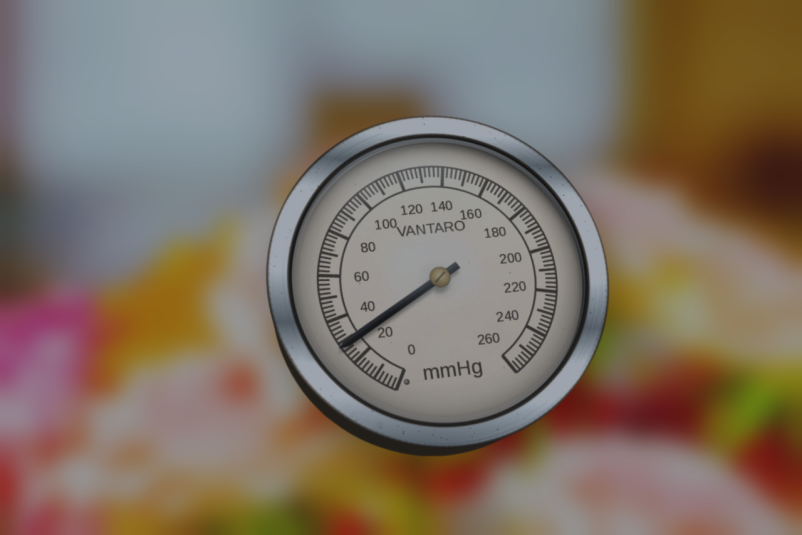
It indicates mmHg 28
